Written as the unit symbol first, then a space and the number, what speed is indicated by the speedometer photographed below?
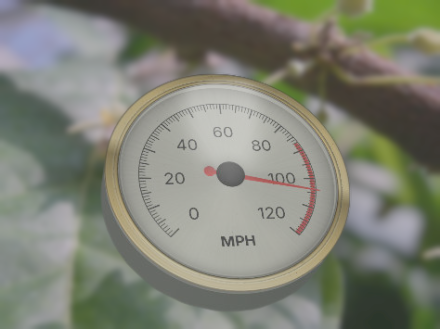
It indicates mph 105
